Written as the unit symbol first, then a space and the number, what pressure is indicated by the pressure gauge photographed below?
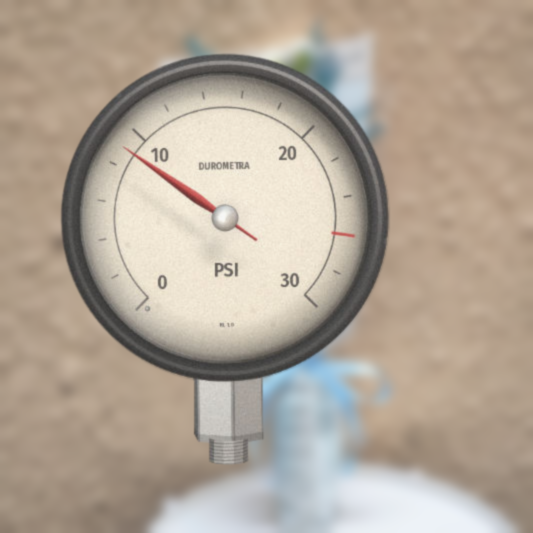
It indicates psi 9
